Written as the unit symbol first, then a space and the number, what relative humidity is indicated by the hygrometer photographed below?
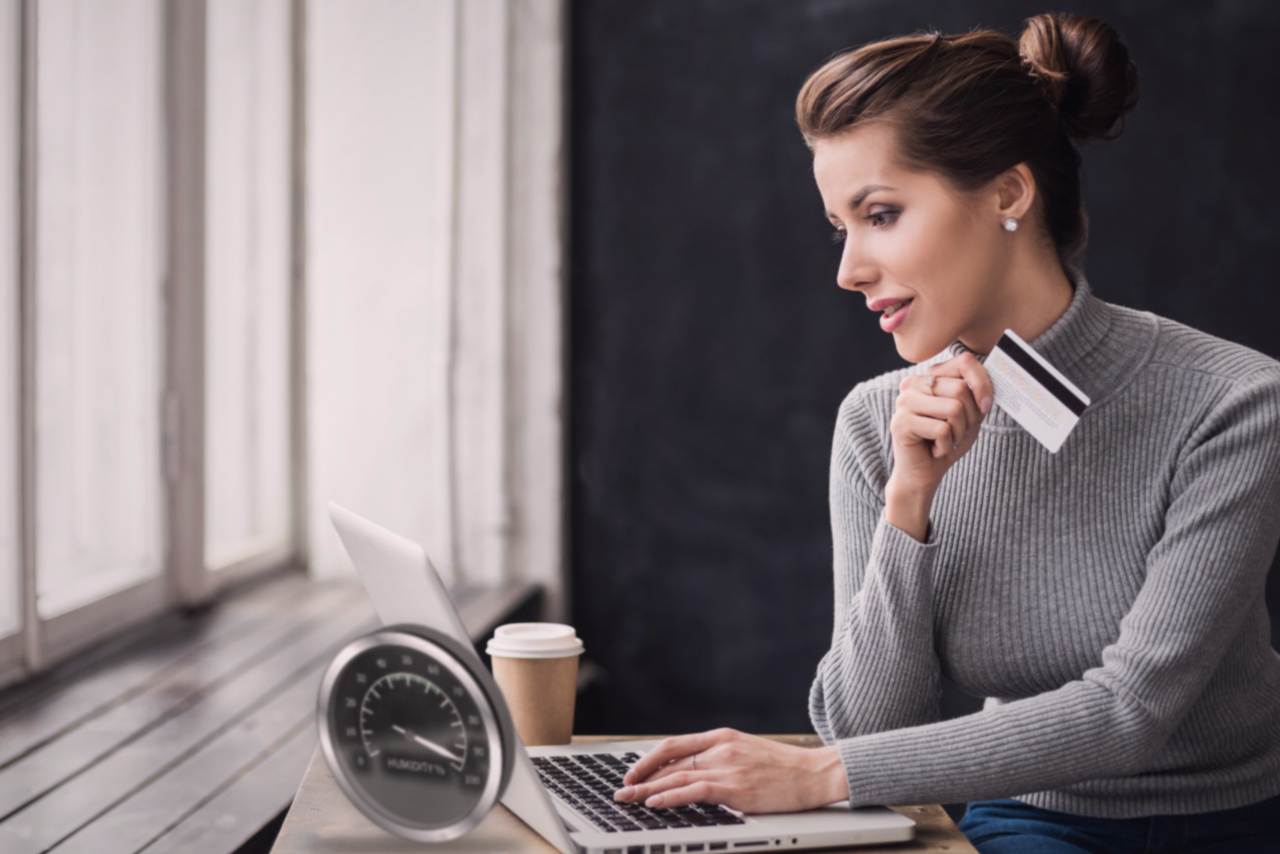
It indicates % 95
